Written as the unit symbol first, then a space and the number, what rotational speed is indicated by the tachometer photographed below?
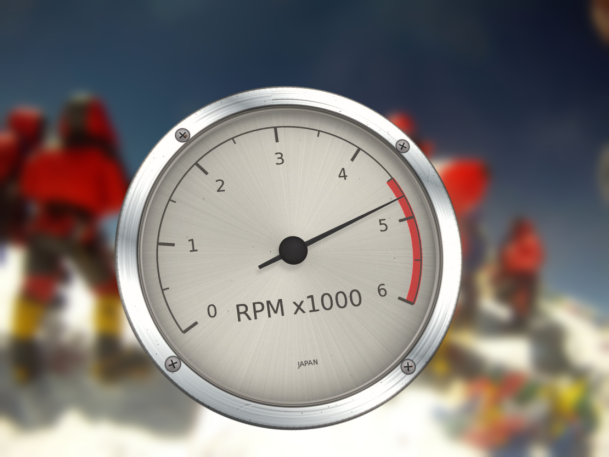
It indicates rpm 4750
